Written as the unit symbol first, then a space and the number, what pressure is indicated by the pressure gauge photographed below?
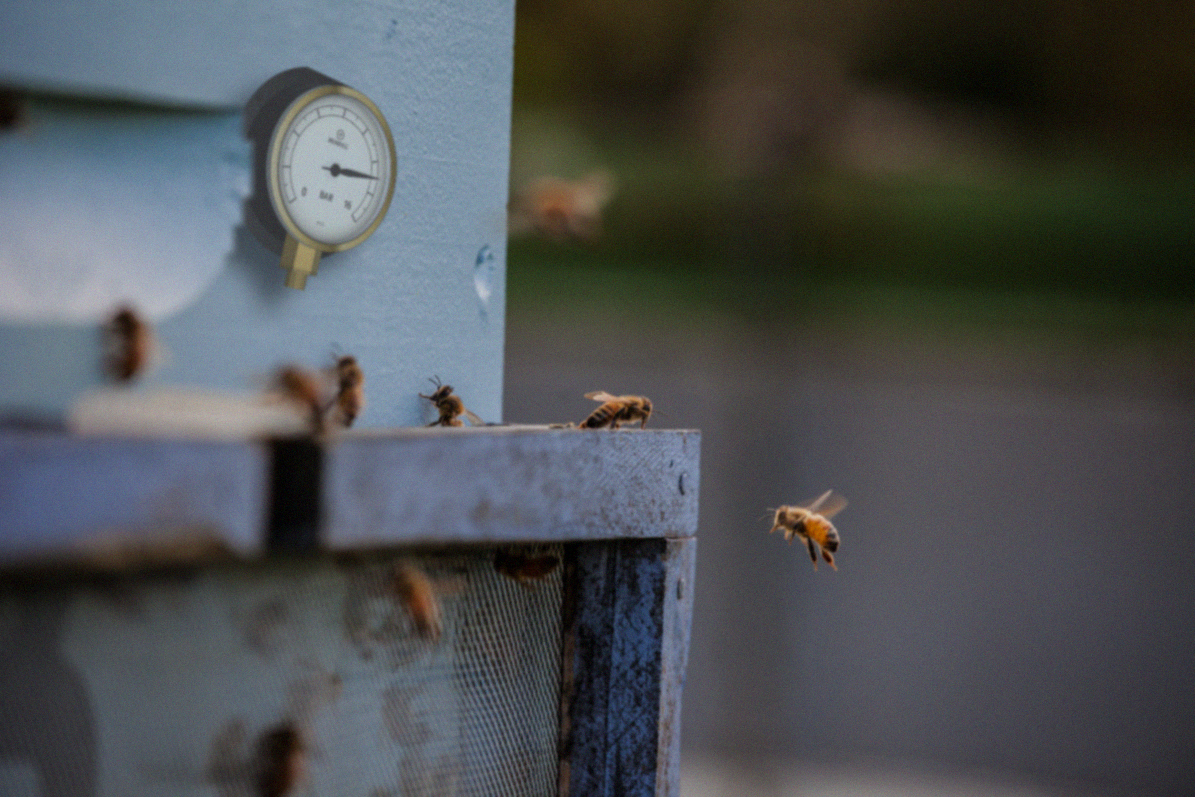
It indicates bar 13
